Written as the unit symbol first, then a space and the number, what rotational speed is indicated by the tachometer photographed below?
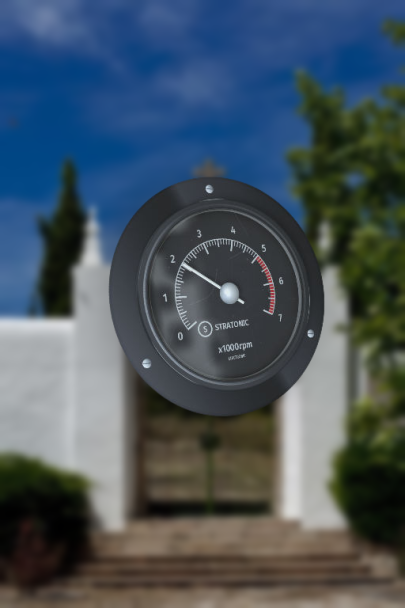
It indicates rpm 2000
